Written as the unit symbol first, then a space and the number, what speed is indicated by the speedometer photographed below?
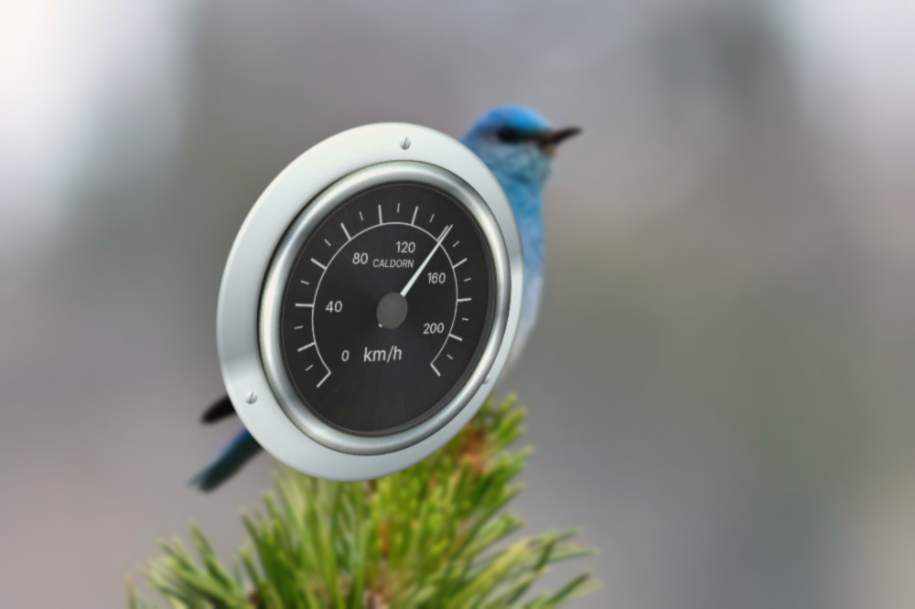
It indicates km/h 140
